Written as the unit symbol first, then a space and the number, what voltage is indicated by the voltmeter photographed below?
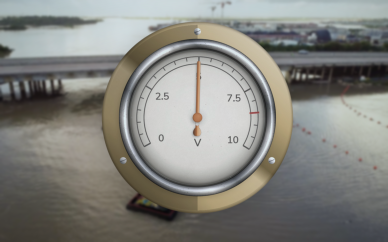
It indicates V 5
